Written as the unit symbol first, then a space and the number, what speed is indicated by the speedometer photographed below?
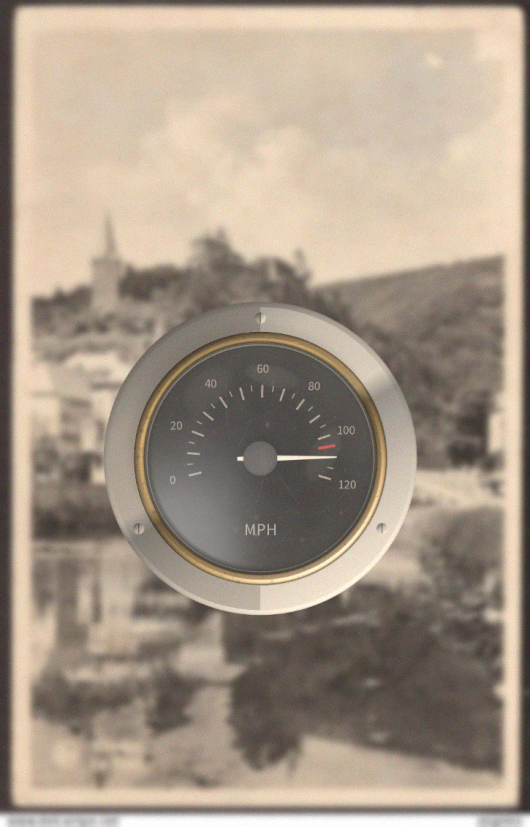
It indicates mph 110
